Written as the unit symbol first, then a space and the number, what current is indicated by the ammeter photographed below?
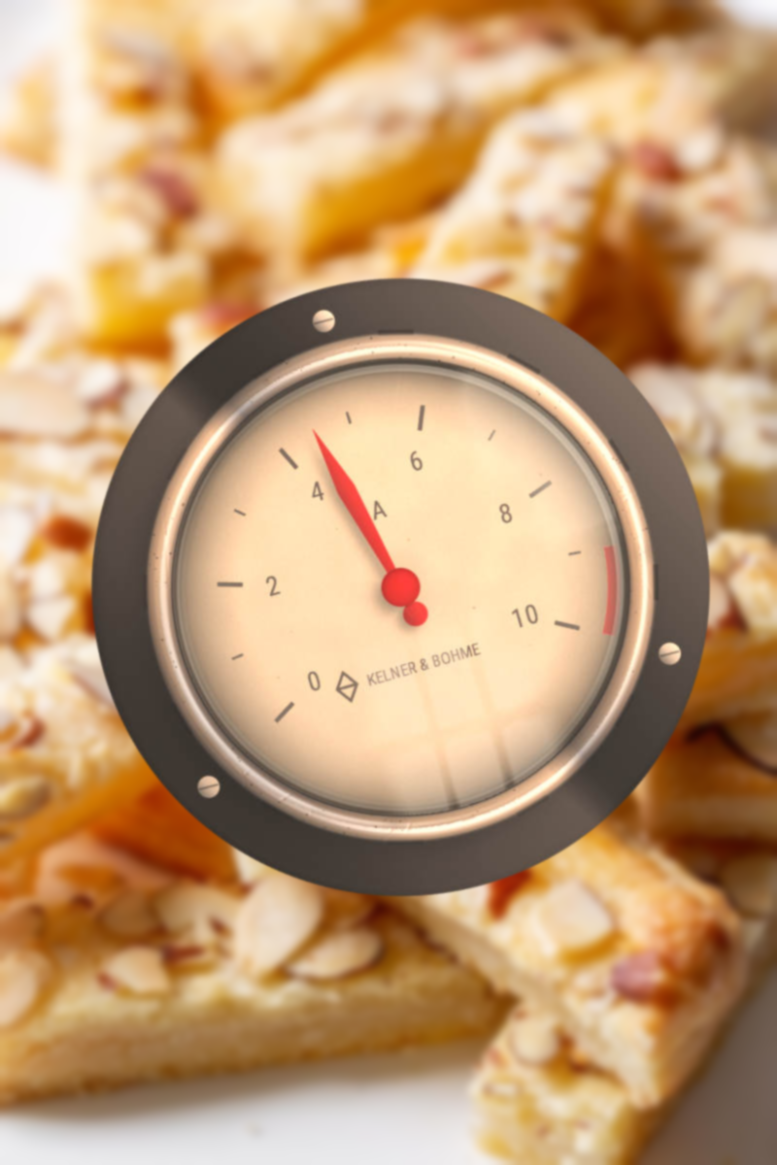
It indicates A 4.5
